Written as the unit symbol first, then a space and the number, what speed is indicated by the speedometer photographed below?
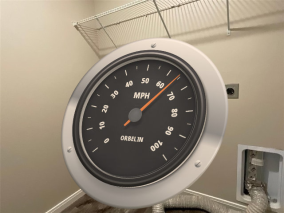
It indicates mph 65
